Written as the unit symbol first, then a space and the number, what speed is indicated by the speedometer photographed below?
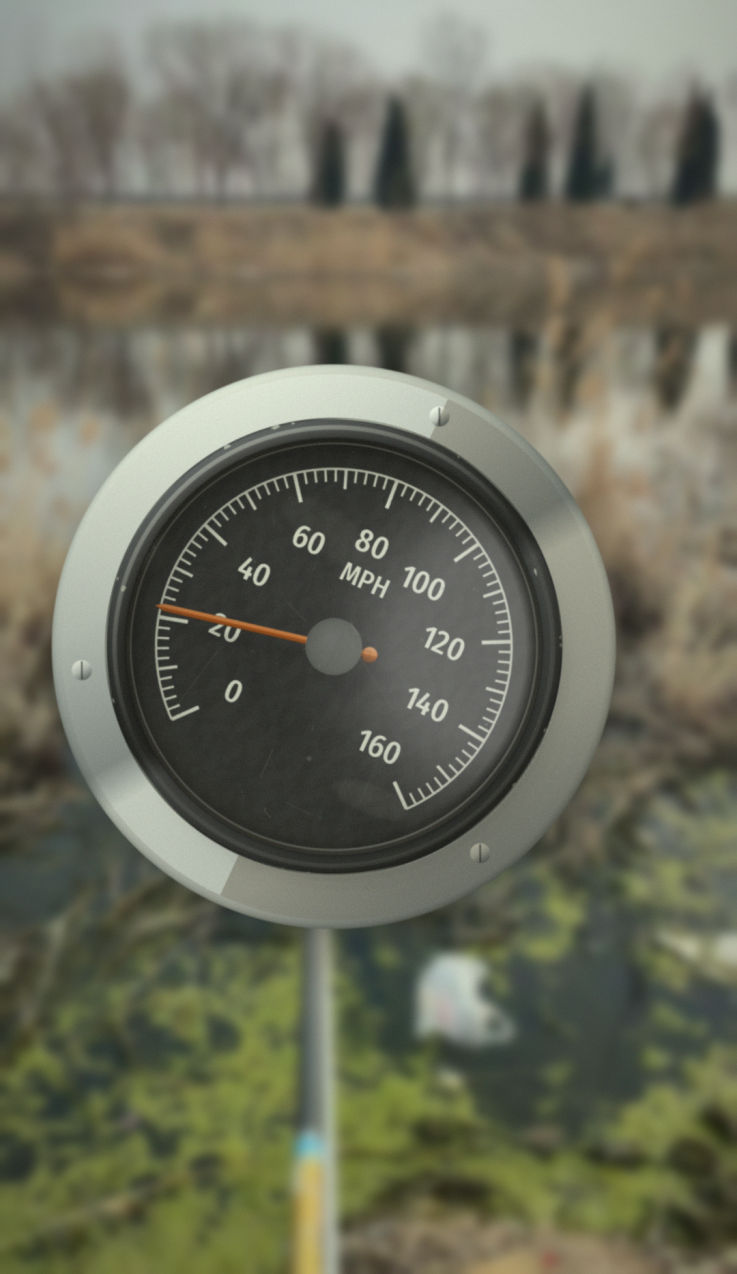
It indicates mph 22
